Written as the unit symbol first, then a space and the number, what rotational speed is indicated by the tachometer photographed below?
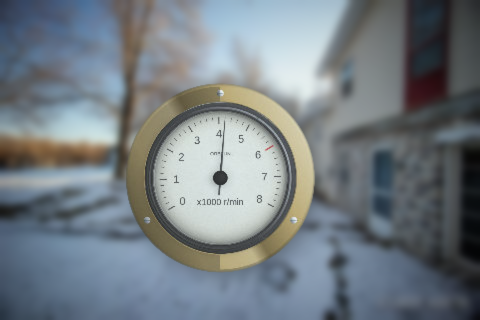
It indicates rpm 4200
